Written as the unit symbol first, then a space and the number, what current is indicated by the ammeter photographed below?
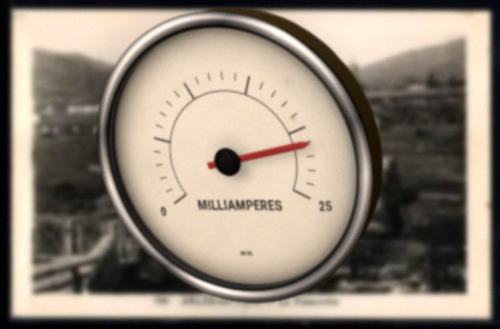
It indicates mA 21
